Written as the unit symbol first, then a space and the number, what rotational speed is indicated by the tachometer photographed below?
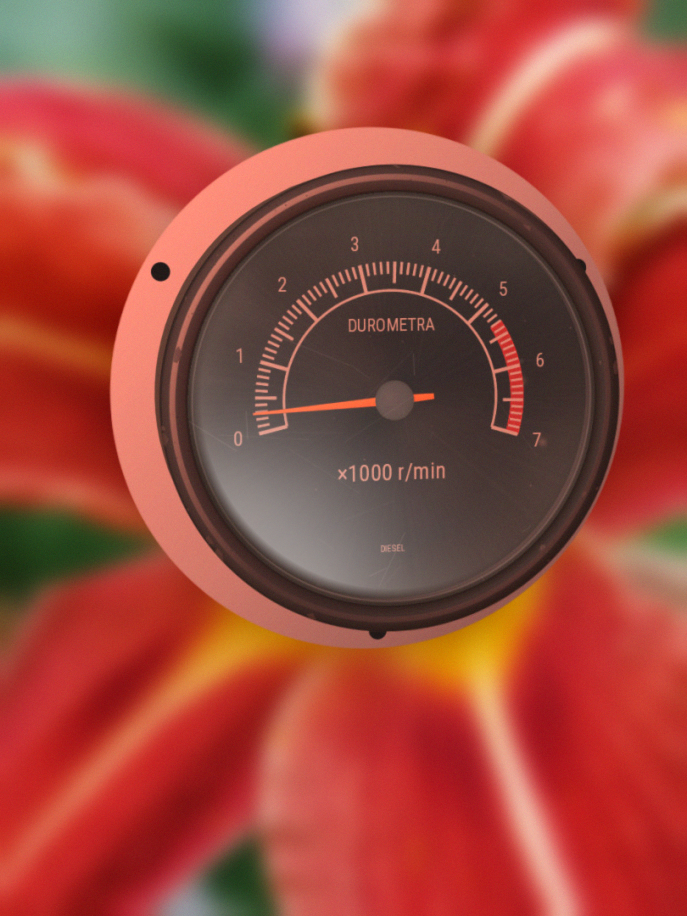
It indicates rpm 300
